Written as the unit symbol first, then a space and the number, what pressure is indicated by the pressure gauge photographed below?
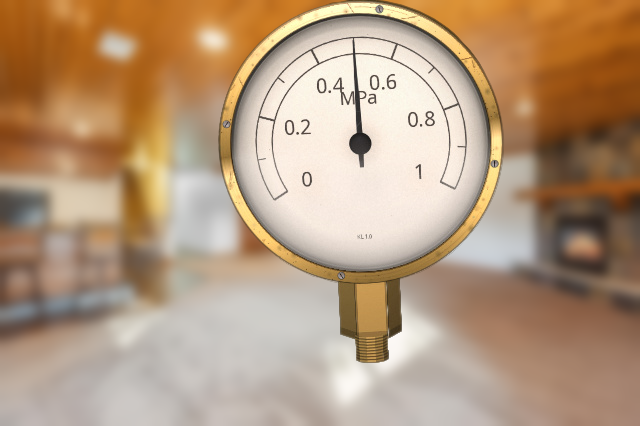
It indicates MPa 0.5
